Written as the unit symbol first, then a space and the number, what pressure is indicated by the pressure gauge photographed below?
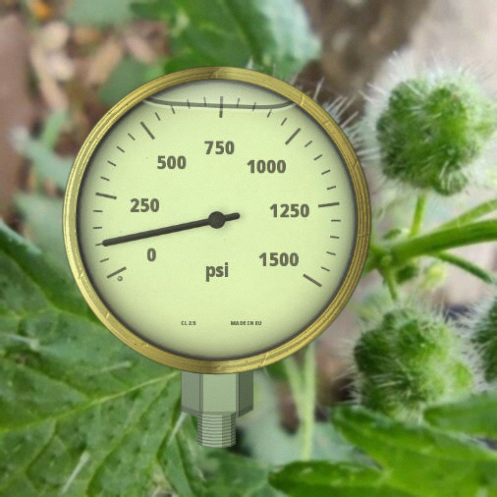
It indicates psi 100
